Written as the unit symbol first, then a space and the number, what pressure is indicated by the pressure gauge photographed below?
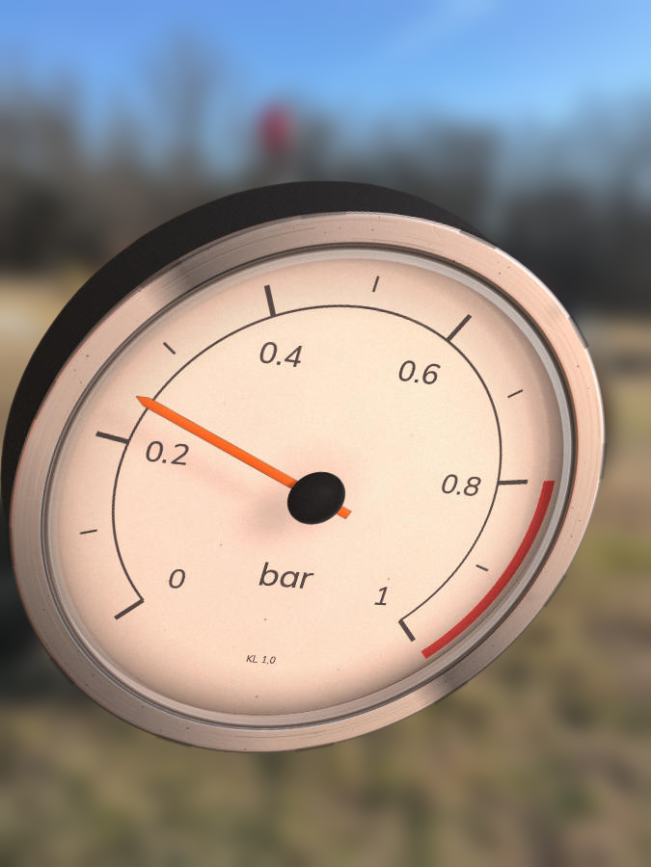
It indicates bar 0.25
